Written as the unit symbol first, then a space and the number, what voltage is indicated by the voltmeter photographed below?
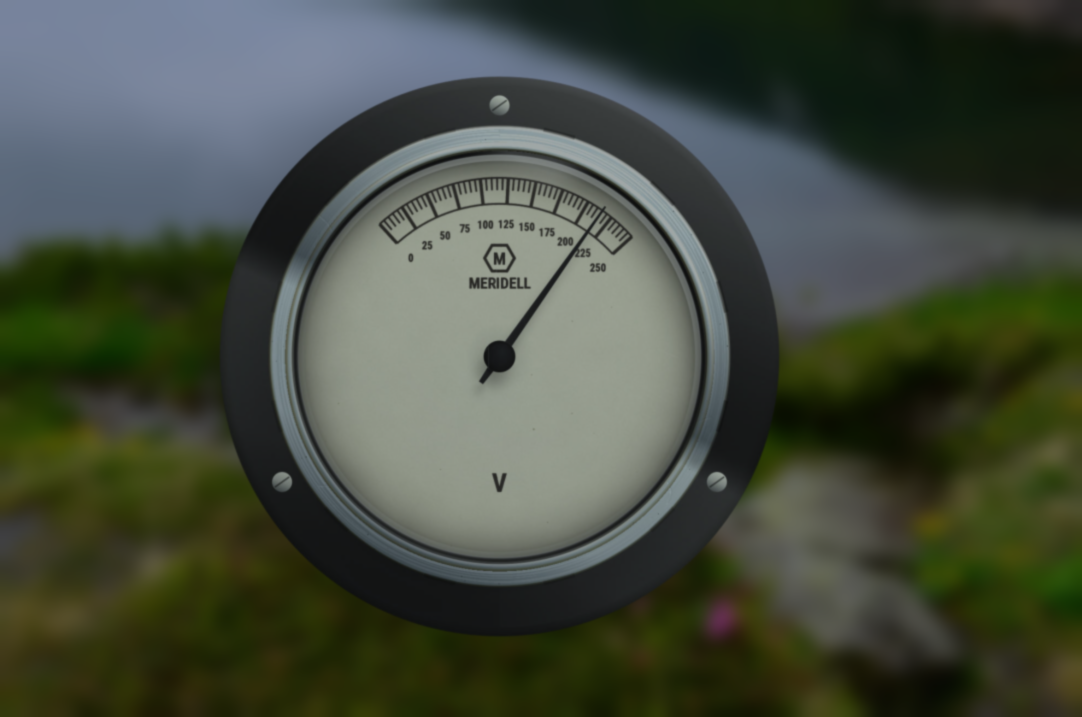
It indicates V 215
